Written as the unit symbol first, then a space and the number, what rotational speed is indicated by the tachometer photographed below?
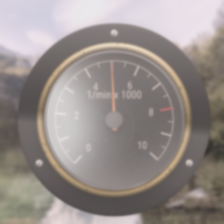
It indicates rpm 5000
